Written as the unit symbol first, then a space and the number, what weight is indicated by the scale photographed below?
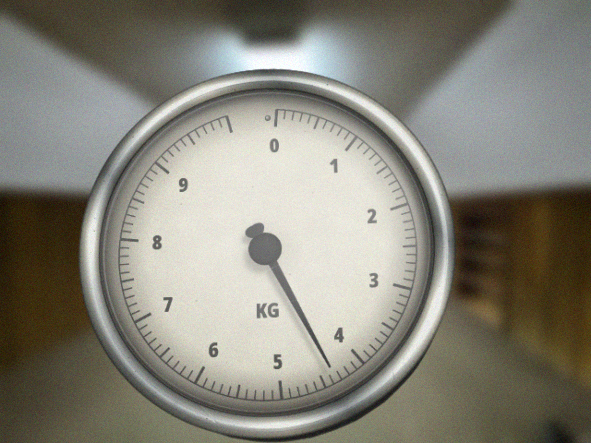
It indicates kg 4.35
